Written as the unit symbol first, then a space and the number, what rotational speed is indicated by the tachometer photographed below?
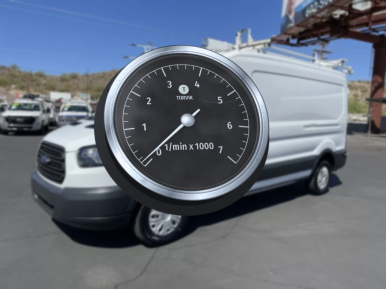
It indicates rpm 100
